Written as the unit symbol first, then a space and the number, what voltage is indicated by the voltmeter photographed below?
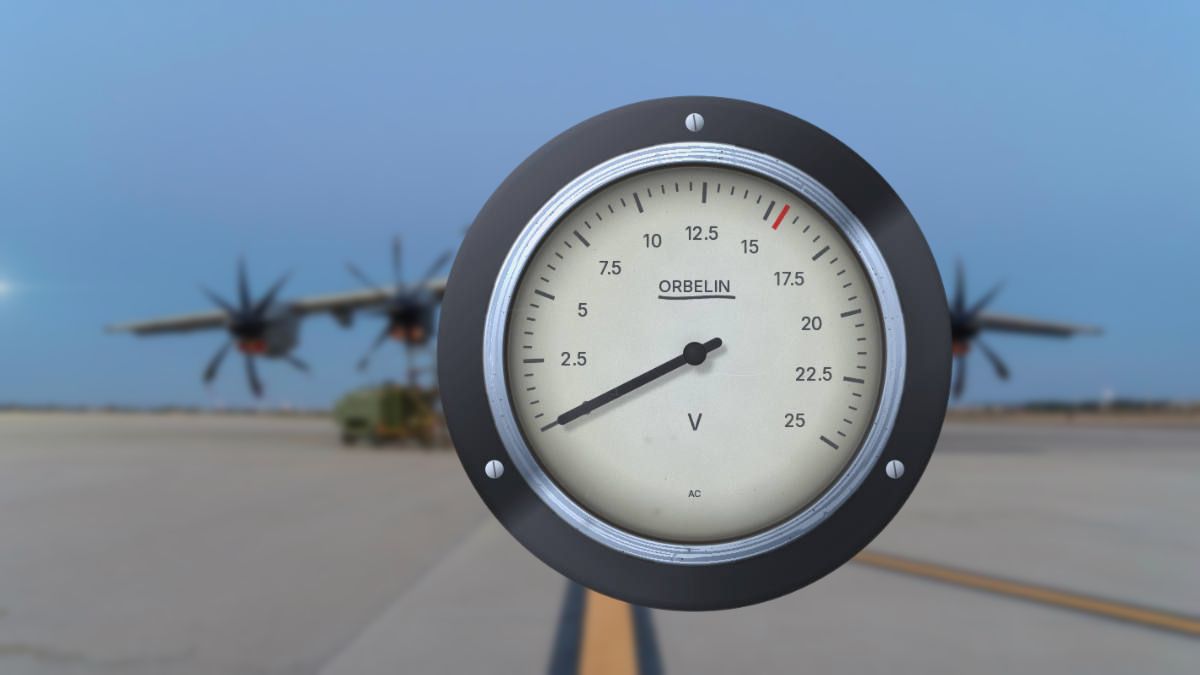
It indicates V 0
